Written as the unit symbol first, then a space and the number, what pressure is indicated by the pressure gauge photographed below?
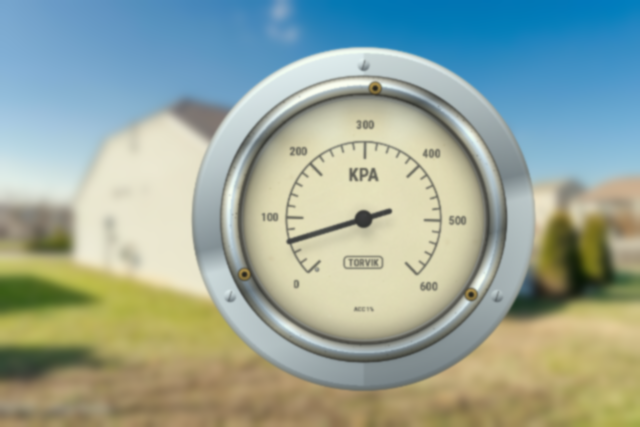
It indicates kPa 60
